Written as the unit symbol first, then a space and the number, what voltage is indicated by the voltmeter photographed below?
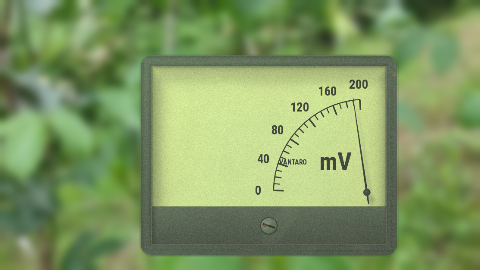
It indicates mV 190
